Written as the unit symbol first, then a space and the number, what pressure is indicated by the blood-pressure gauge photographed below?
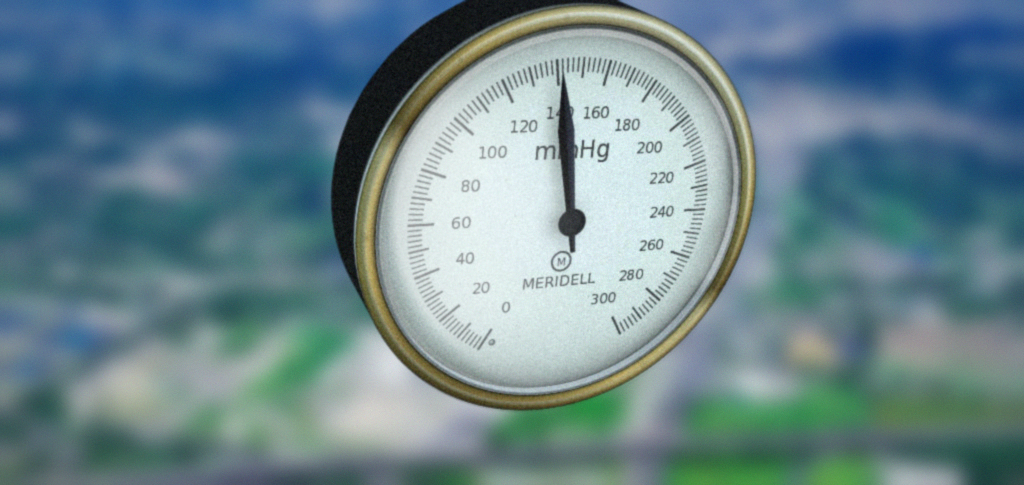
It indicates mmHg 140
